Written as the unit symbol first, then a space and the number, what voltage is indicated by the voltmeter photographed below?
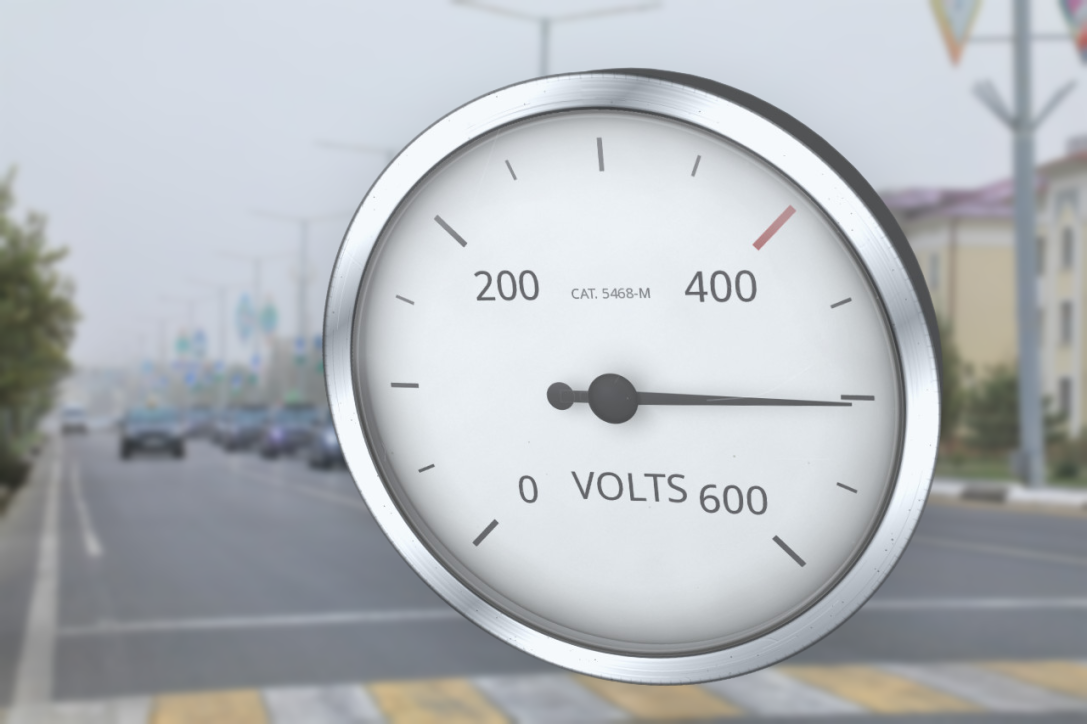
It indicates V 500
